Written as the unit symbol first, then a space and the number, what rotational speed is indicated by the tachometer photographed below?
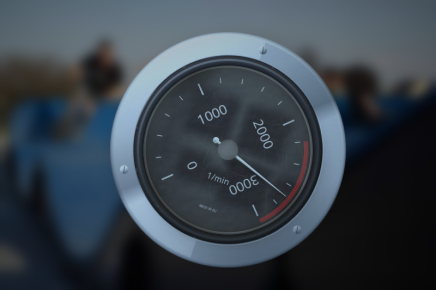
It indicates rpm 2700
